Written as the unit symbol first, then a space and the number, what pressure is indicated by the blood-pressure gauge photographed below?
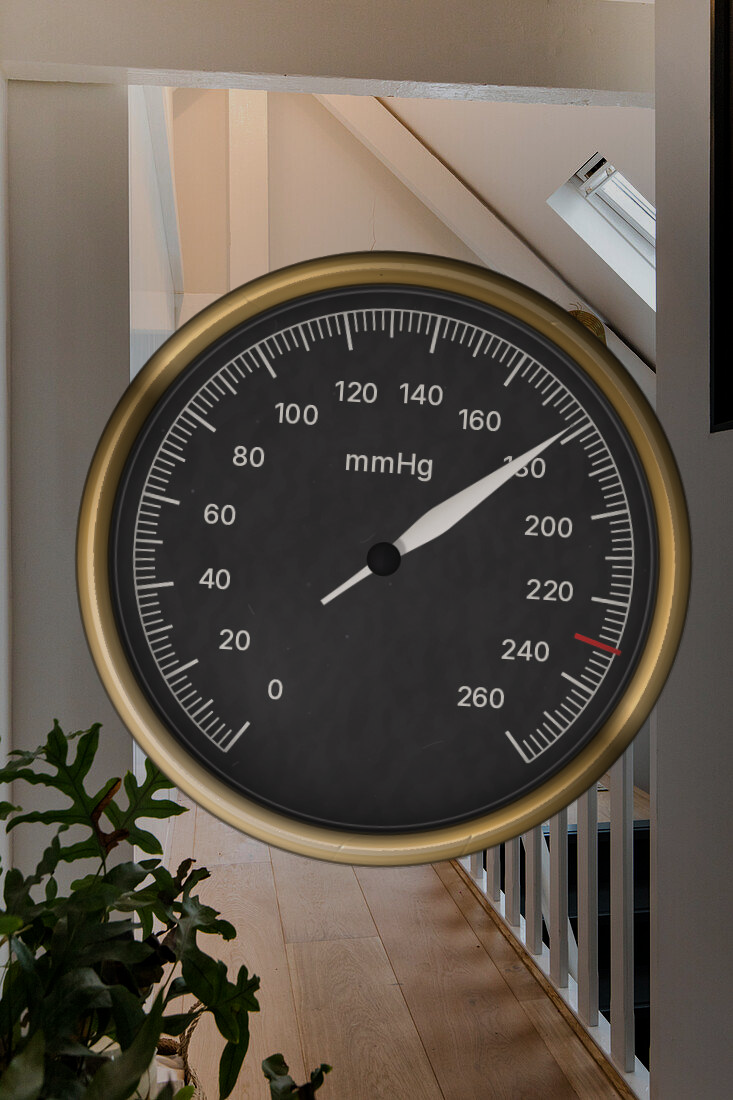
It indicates mmHg 178
